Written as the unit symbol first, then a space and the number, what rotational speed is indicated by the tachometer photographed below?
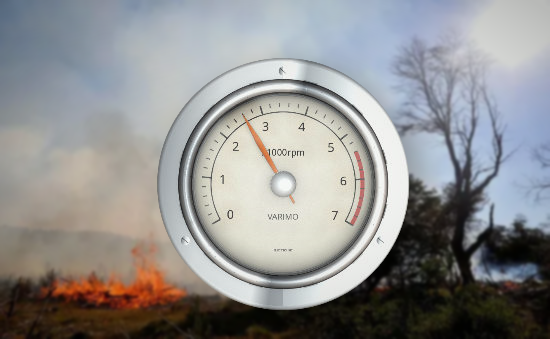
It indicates rpm 2600
